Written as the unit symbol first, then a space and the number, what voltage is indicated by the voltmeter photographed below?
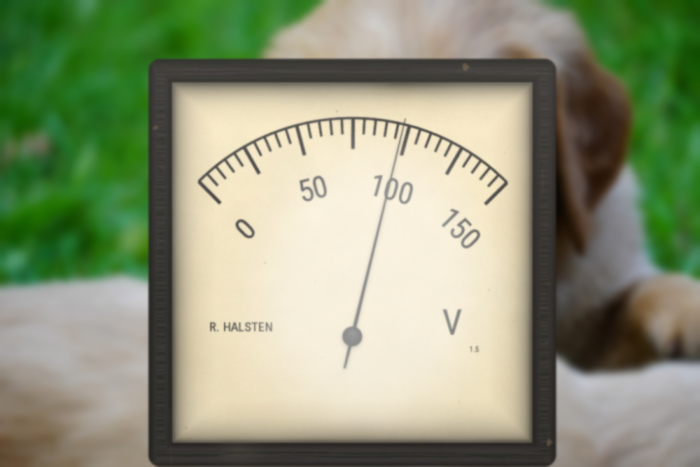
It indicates V 97.5
